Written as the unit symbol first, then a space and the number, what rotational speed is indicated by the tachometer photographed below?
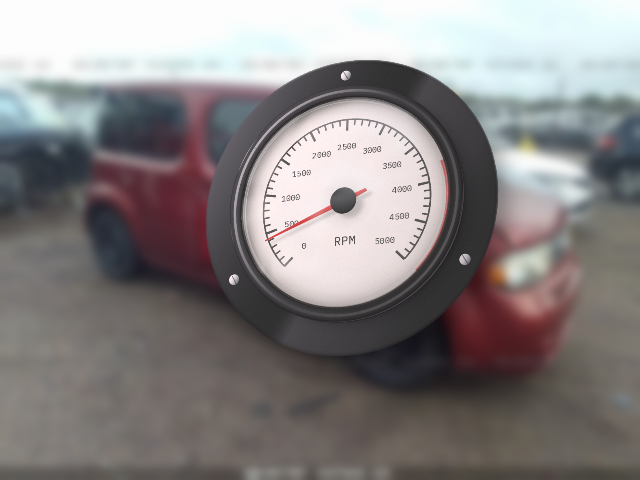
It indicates rpm 400
